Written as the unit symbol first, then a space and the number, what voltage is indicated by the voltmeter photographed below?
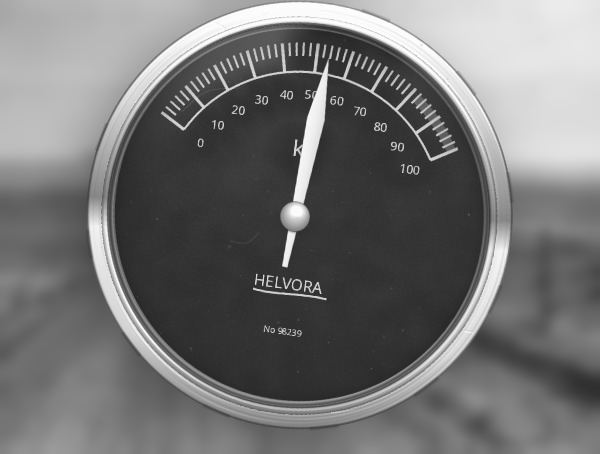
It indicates kV 54
